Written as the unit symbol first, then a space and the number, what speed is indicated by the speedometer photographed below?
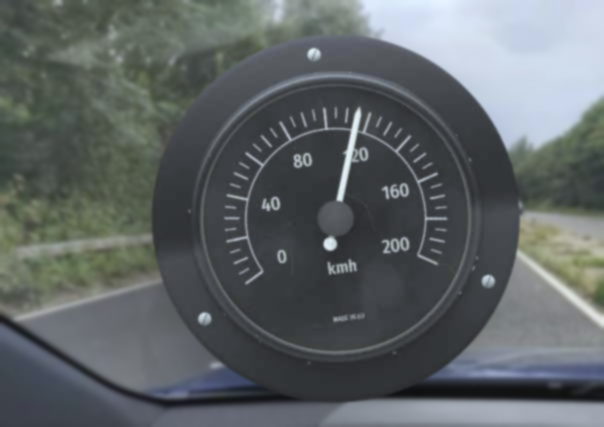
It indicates km/h 115
